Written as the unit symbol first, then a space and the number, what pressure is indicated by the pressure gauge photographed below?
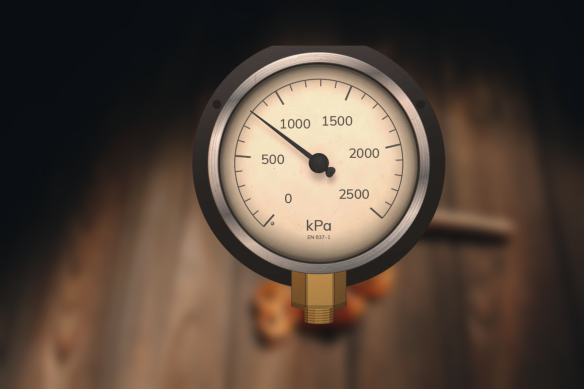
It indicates kPa 800
